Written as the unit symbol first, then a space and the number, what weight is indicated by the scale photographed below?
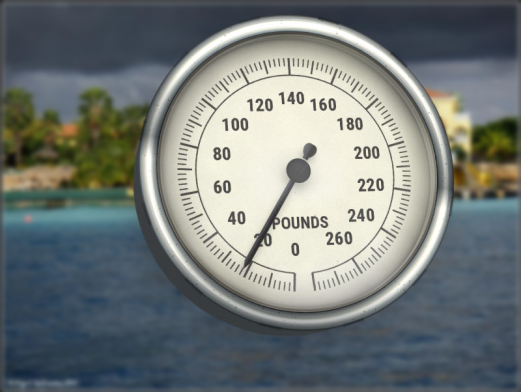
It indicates lb 22
